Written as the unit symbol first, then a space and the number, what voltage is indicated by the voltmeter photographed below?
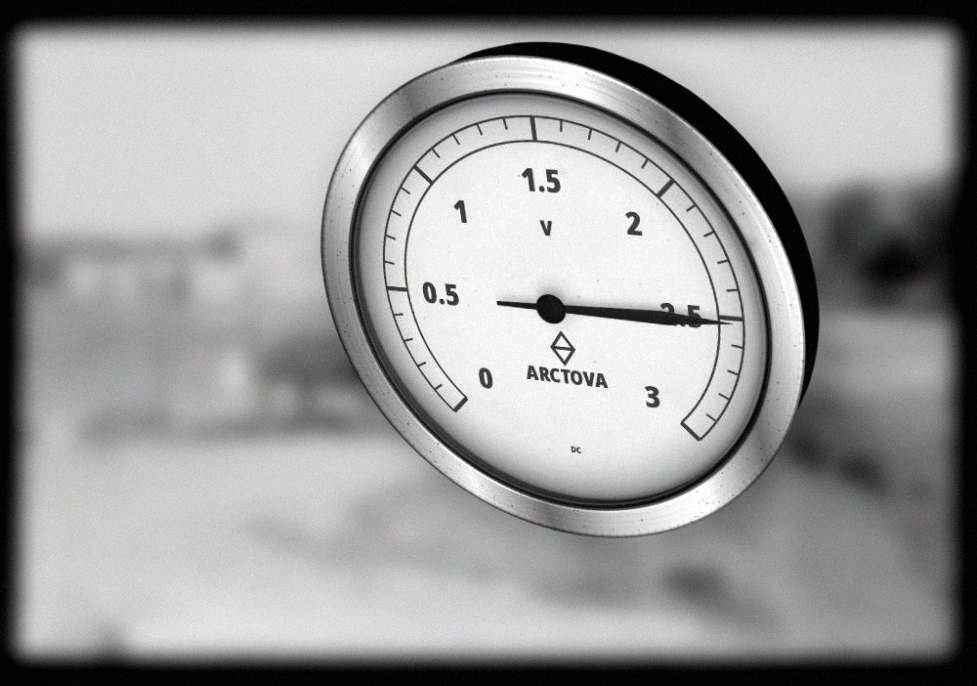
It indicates V 2.5
